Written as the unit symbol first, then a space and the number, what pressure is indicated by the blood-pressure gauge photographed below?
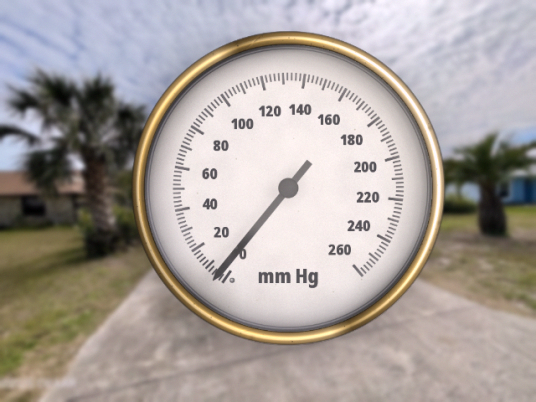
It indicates mmHg 4
